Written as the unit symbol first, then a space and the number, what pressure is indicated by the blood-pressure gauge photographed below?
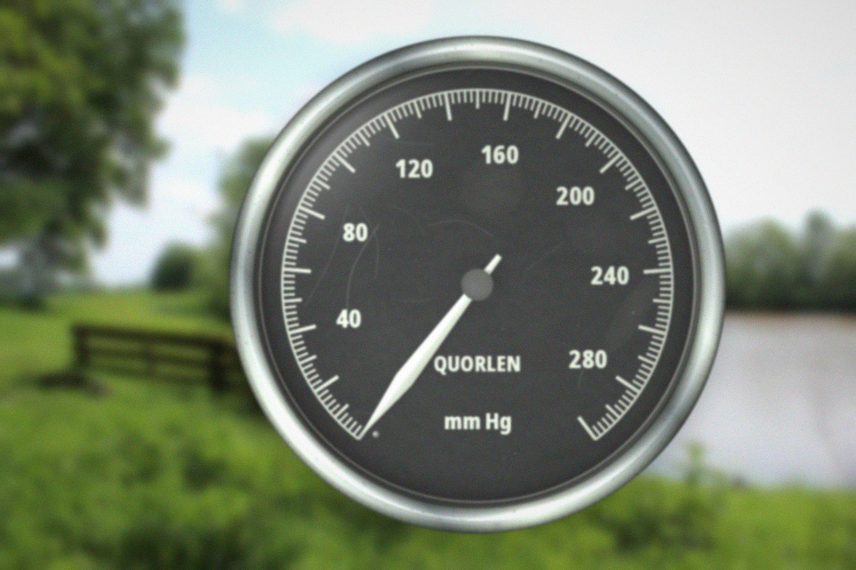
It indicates mmHg 0
